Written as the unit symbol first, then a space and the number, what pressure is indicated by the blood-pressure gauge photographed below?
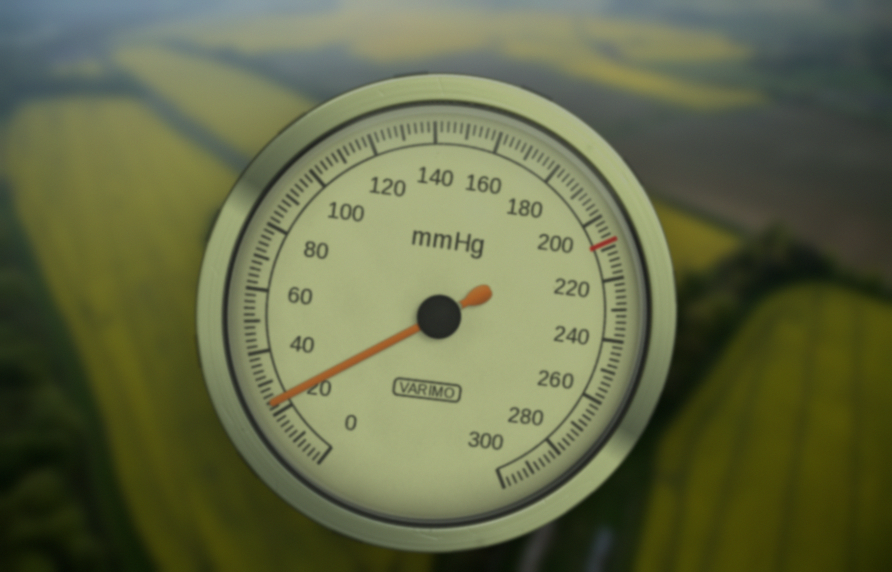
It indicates mmHg 24
